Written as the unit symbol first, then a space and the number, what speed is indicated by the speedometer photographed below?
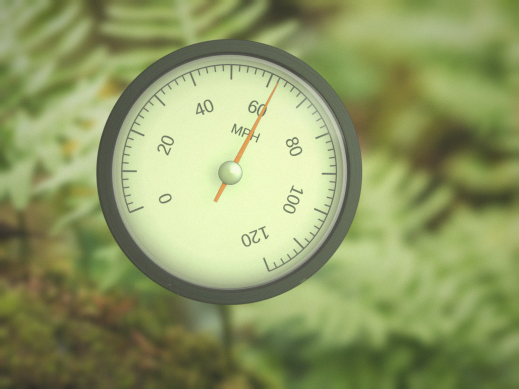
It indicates mph 62
